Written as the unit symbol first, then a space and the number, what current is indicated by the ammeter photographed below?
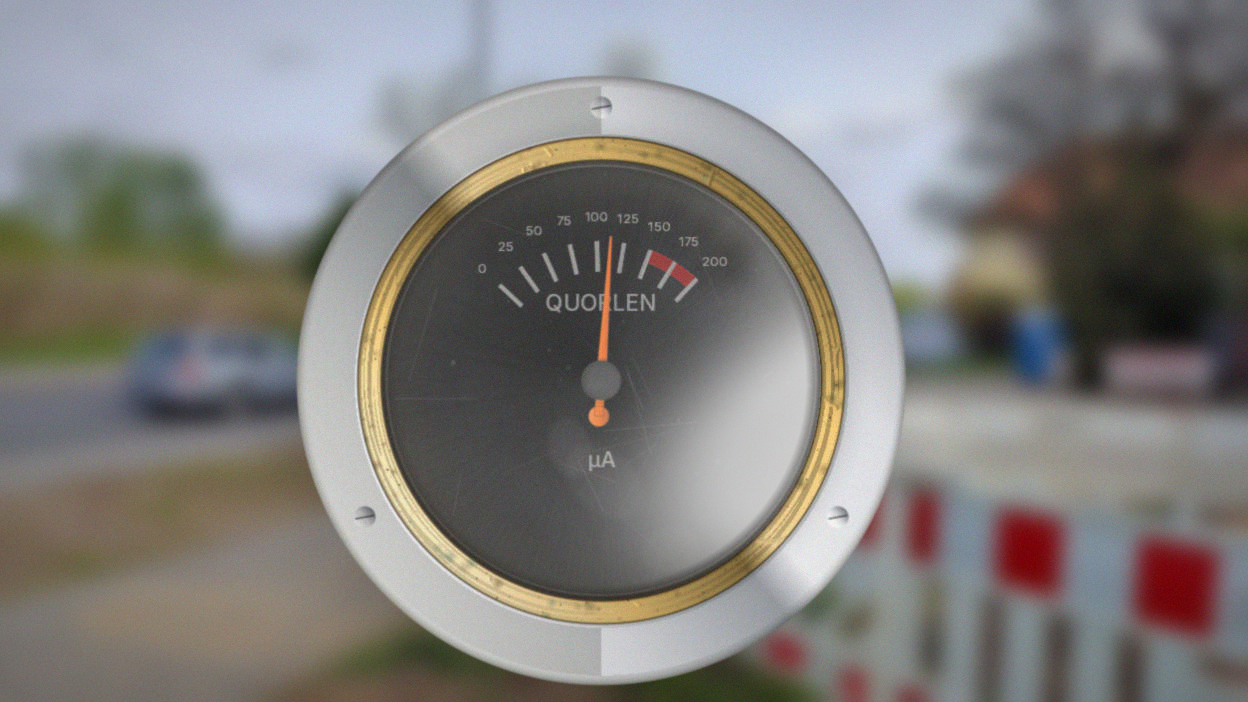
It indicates µA 112.5
